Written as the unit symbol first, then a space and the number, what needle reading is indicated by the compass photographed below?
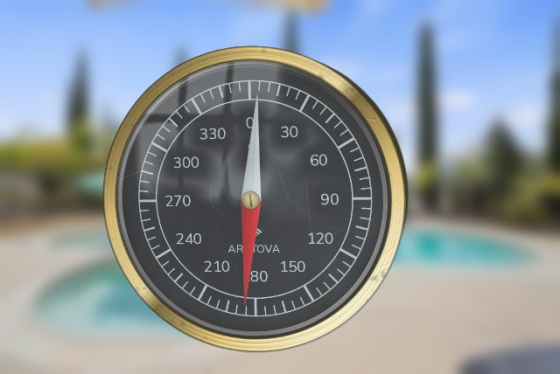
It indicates ° 185
